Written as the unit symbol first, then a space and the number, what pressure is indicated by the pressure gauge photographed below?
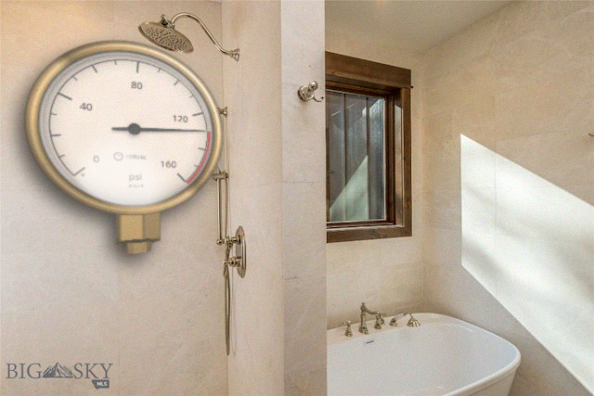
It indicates psi 130
